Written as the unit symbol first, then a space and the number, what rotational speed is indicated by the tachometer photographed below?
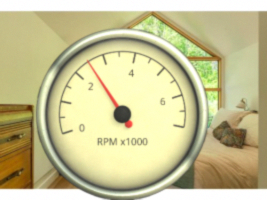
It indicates rpm 2500
